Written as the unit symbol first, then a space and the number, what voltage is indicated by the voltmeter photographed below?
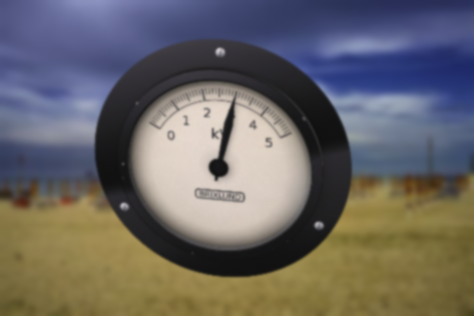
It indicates kV 3
